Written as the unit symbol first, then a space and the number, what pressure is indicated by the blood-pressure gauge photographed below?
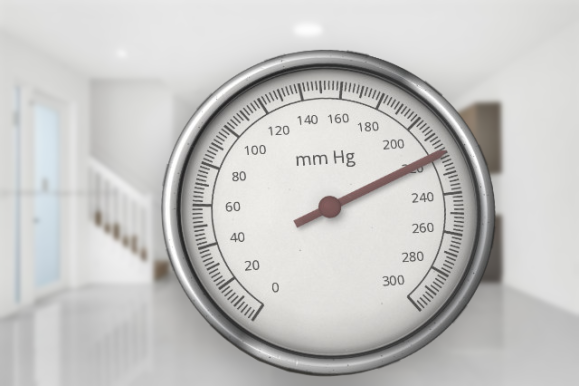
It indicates mmHg 220
